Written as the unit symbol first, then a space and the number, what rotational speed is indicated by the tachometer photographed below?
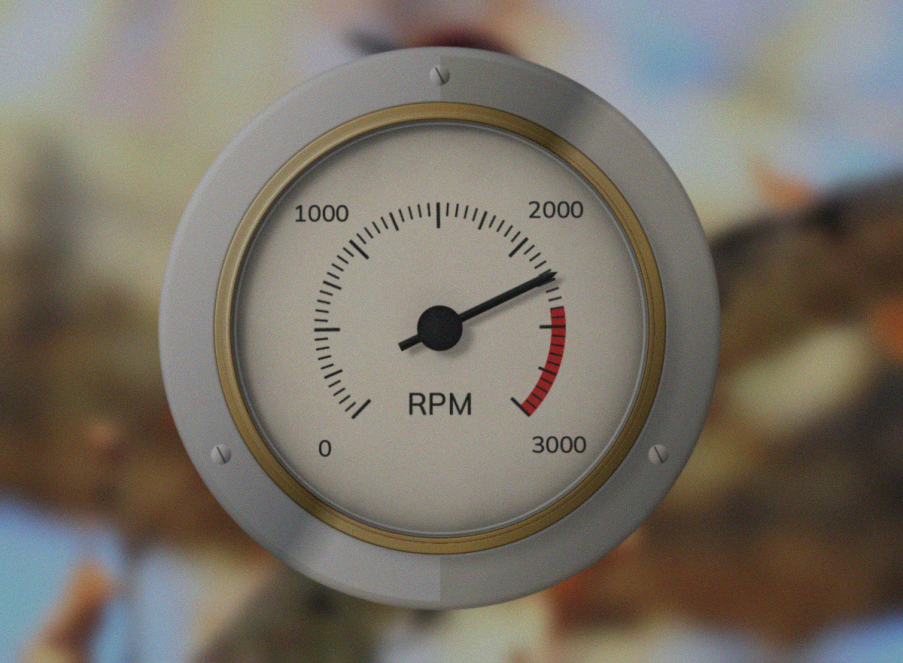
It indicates rpm 2225
